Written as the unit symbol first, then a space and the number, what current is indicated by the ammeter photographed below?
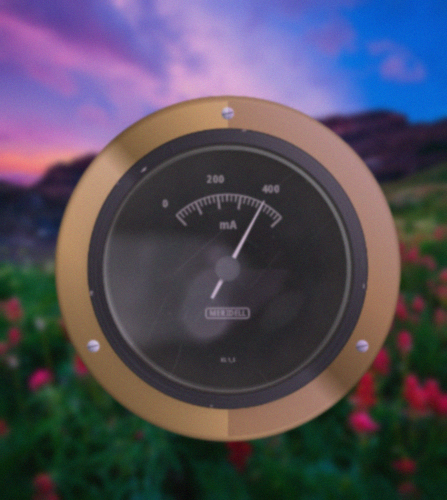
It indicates mA 400
